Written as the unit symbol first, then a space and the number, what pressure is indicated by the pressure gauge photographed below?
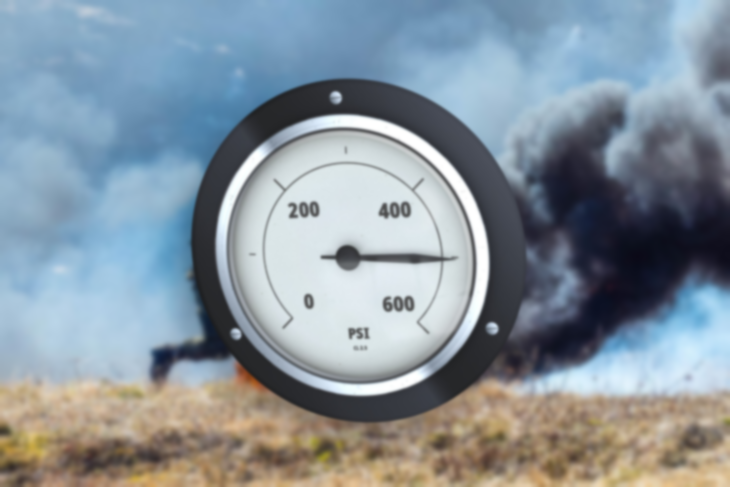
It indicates psi 500
